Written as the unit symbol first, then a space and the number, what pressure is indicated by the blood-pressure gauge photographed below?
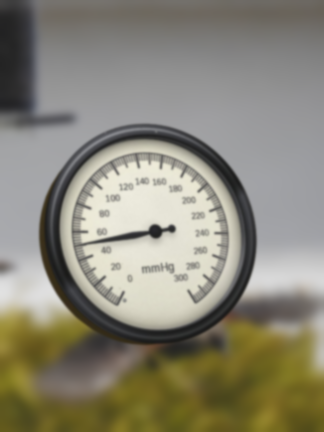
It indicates mmHg 50
